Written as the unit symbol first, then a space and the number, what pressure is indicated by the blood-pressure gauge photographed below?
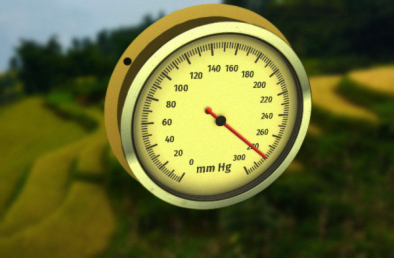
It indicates mmHg 280
